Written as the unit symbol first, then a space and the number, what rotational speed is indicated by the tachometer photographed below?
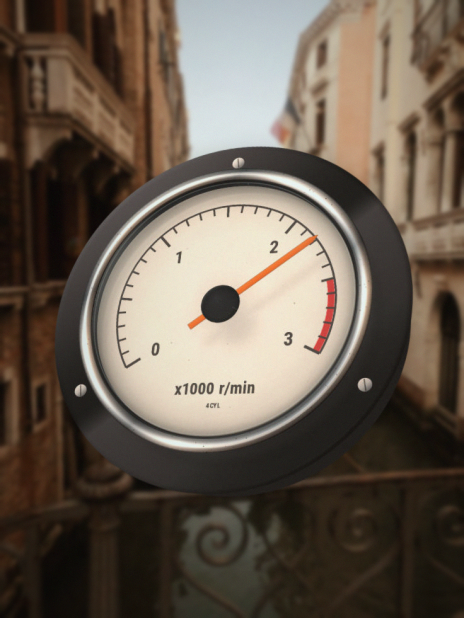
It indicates rpm 2200
